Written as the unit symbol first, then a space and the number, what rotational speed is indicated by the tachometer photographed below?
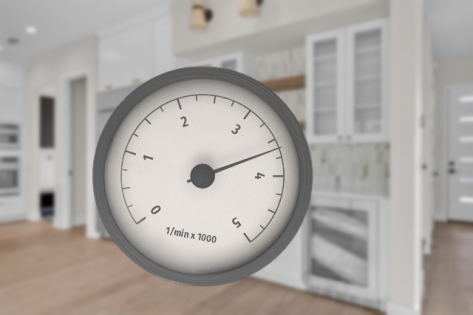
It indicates rpm 3625
